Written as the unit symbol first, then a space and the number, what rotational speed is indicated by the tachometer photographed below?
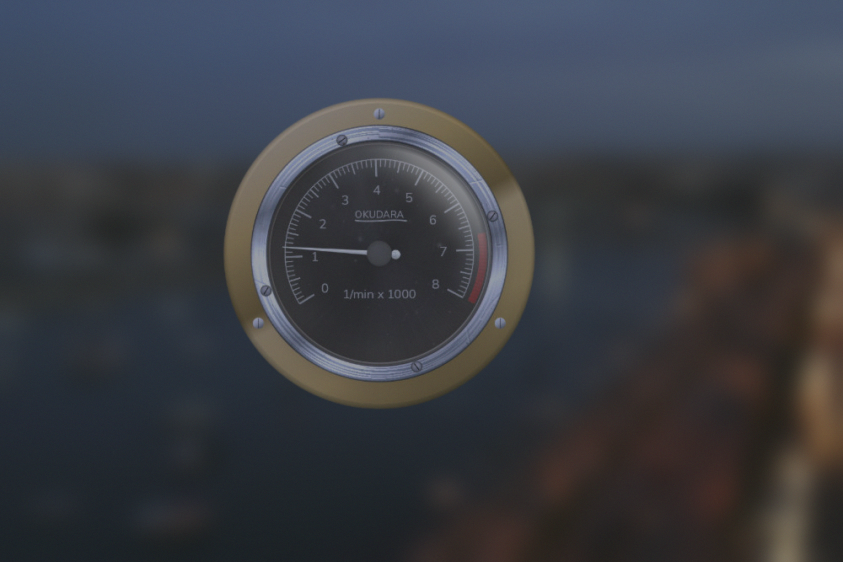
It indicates rpm 1200
